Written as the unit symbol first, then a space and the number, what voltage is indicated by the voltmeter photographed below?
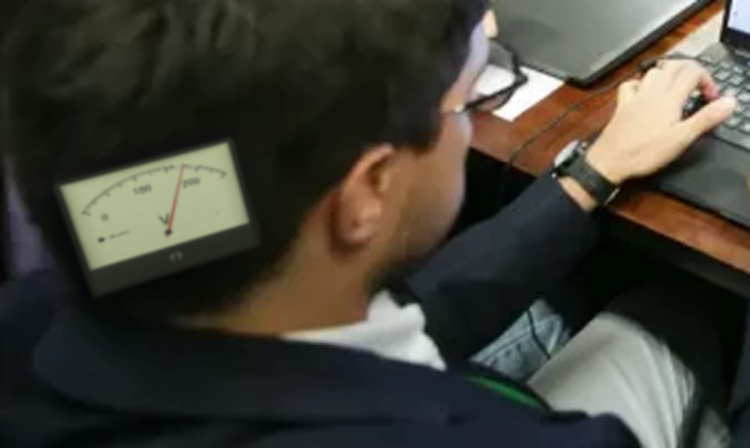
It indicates V 175
